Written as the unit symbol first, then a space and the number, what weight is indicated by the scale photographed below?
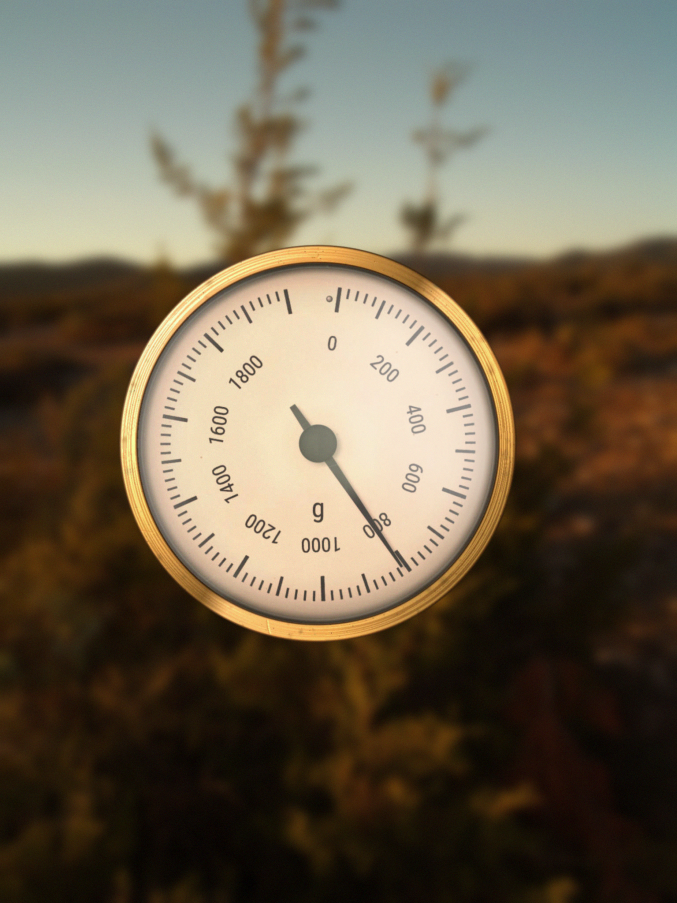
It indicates g 810
